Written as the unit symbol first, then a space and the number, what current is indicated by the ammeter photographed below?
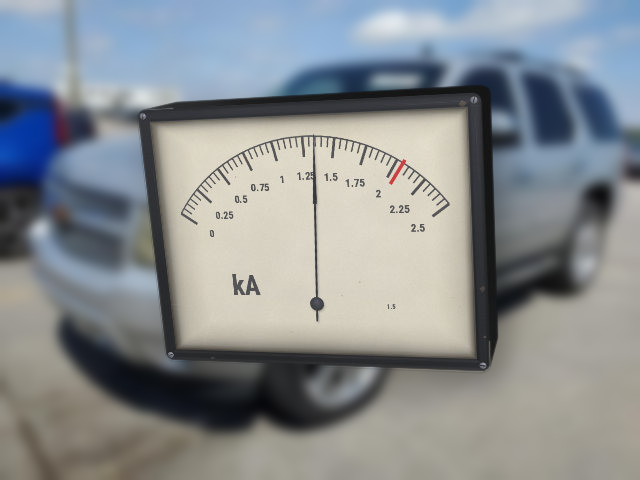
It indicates kA 1.35
